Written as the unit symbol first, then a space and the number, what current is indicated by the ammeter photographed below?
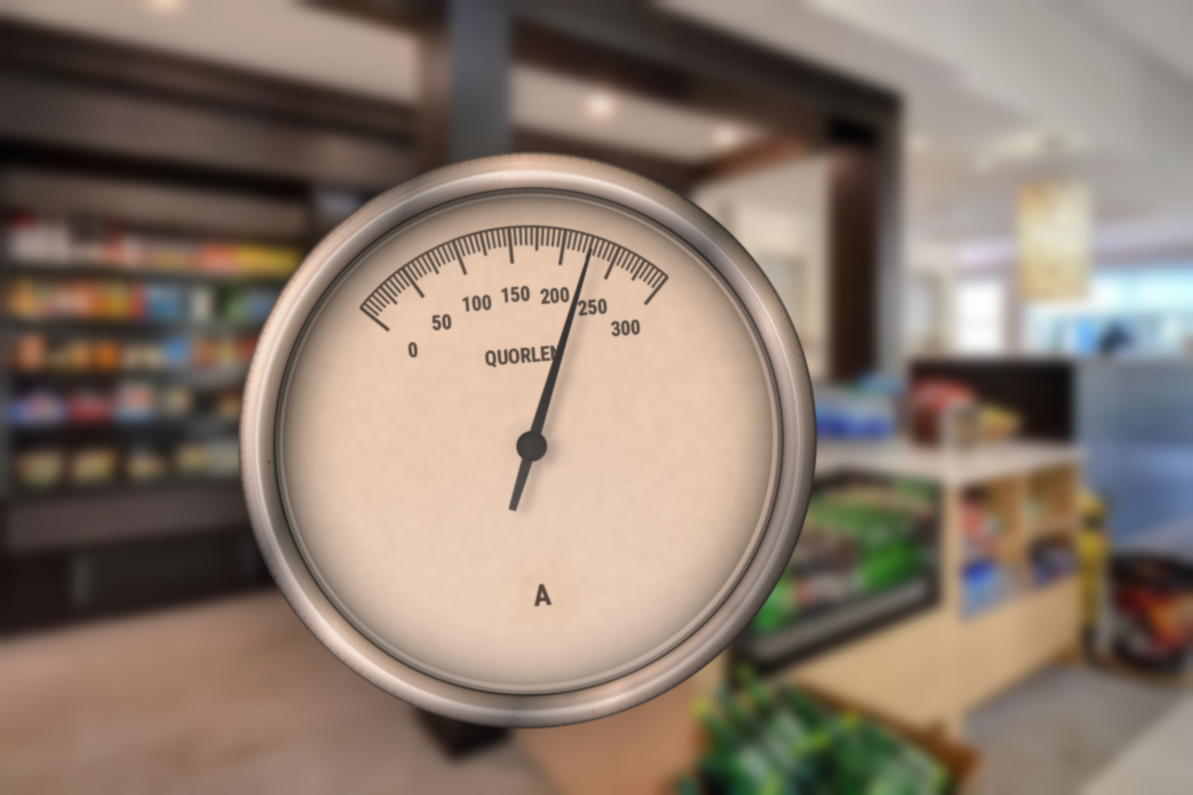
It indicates A 225
